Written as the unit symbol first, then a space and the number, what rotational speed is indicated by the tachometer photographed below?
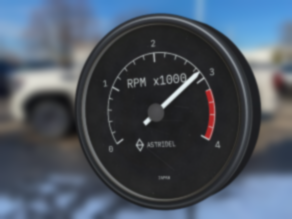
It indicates rpm 2900
